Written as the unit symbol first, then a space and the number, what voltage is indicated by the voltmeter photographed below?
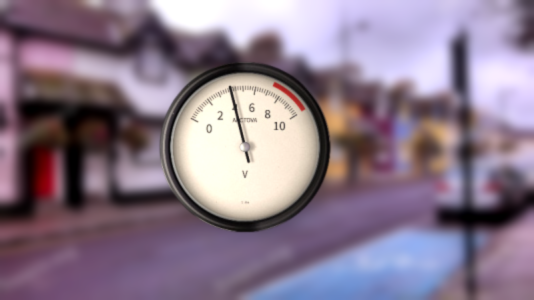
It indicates V 4
